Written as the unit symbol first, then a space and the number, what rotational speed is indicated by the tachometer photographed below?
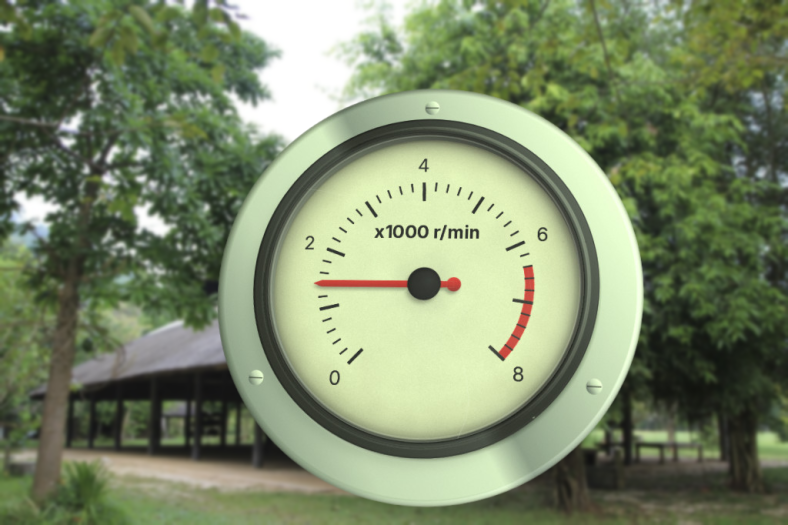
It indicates rpm 1400
